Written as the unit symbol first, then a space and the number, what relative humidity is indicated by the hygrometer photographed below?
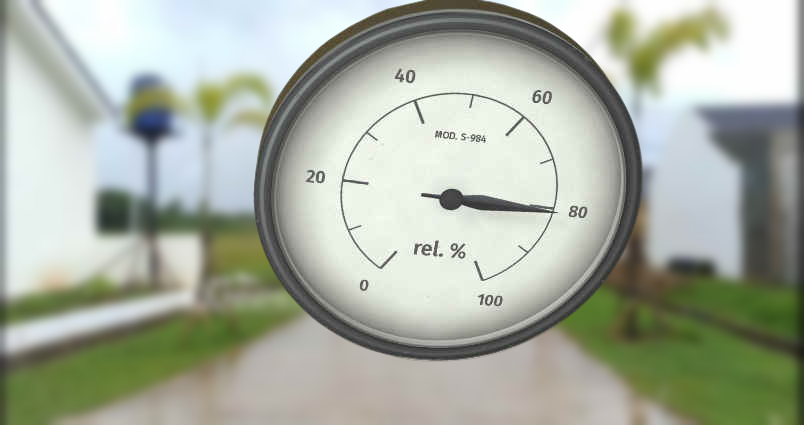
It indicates % 80
